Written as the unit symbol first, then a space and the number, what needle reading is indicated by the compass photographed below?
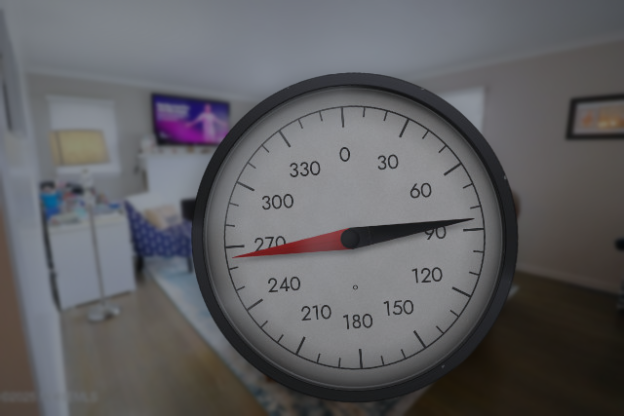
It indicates ° 265
